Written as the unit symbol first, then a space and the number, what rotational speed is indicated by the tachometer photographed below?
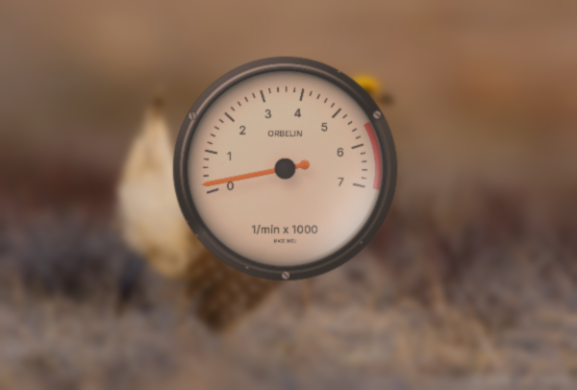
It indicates rpm 200
